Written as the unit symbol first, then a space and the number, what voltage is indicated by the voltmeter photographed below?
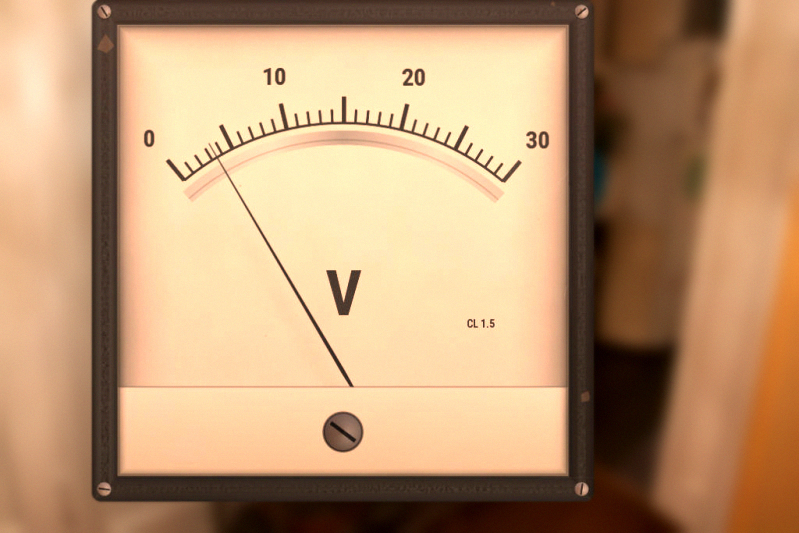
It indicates V 3.5
